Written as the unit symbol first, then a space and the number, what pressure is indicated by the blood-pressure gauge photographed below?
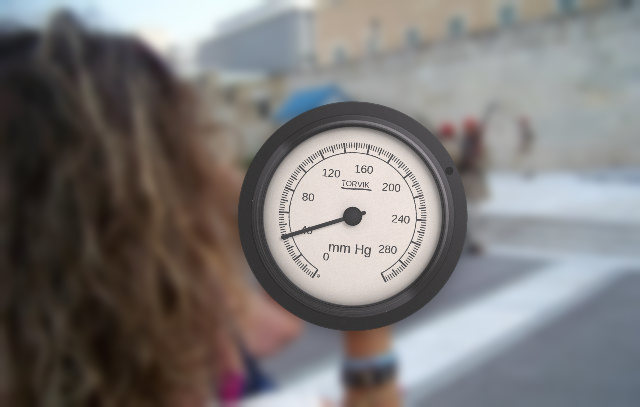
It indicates mmHg 40
